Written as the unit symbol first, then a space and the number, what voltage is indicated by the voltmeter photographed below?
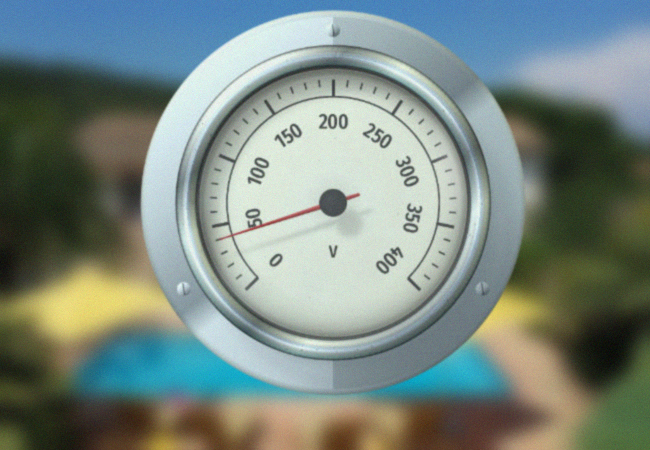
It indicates V 40
